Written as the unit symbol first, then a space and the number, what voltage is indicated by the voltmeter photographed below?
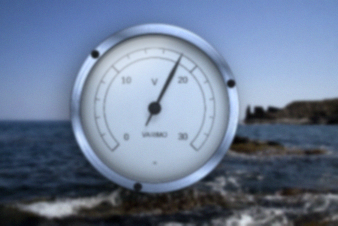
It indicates V 18
